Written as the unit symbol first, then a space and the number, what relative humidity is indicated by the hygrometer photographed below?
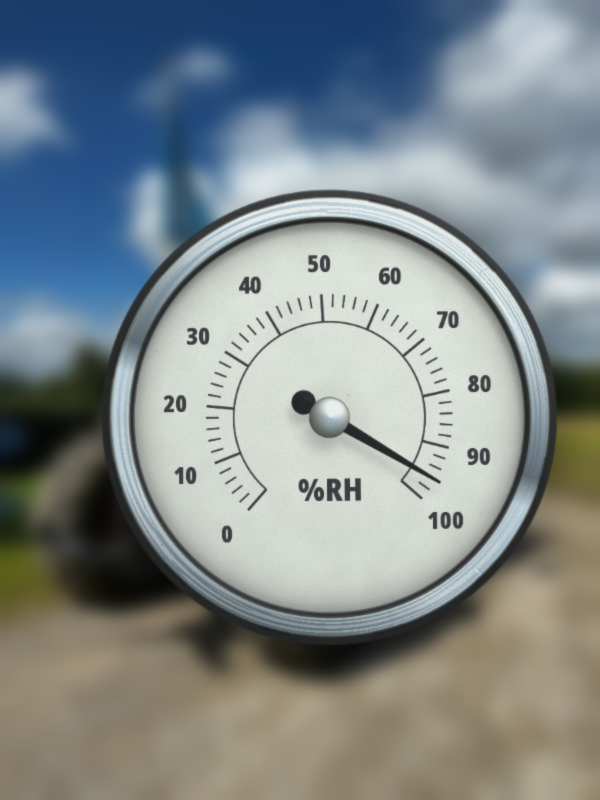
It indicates % 96
